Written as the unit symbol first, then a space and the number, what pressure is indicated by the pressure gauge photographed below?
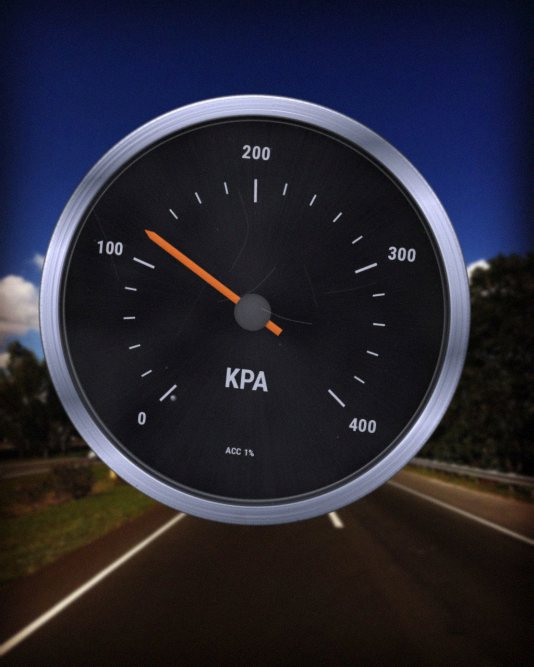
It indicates kPa 120
